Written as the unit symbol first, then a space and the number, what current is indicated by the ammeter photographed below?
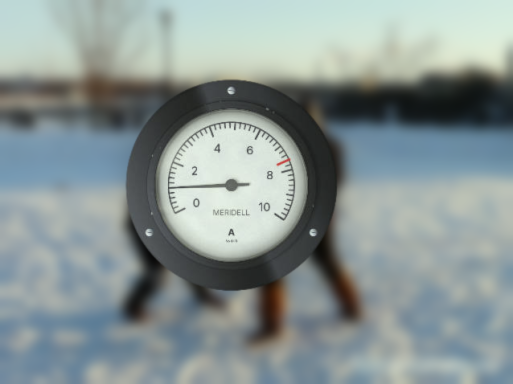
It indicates A 1
